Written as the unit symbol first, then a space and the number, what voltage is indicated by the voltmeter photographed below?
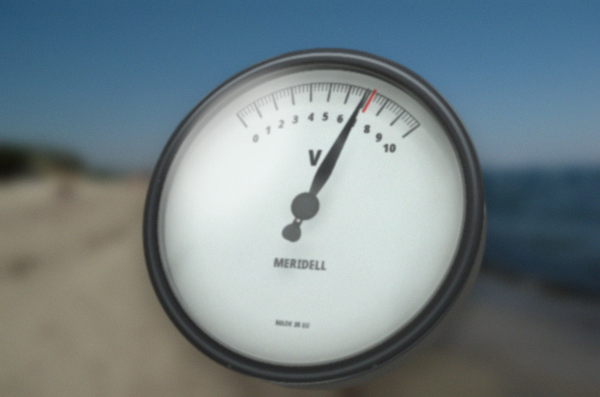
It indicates V 7
